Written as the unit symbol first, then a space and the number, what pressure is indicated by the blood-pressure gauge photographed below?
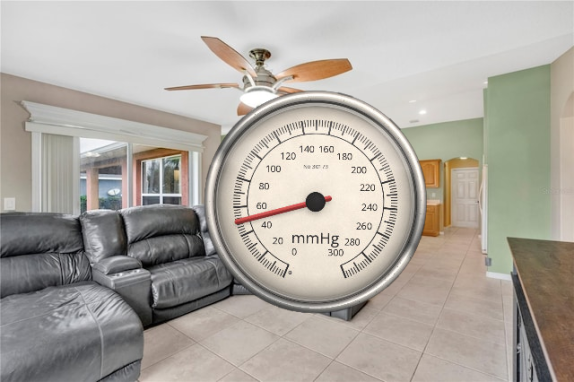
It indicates mmHg 50
